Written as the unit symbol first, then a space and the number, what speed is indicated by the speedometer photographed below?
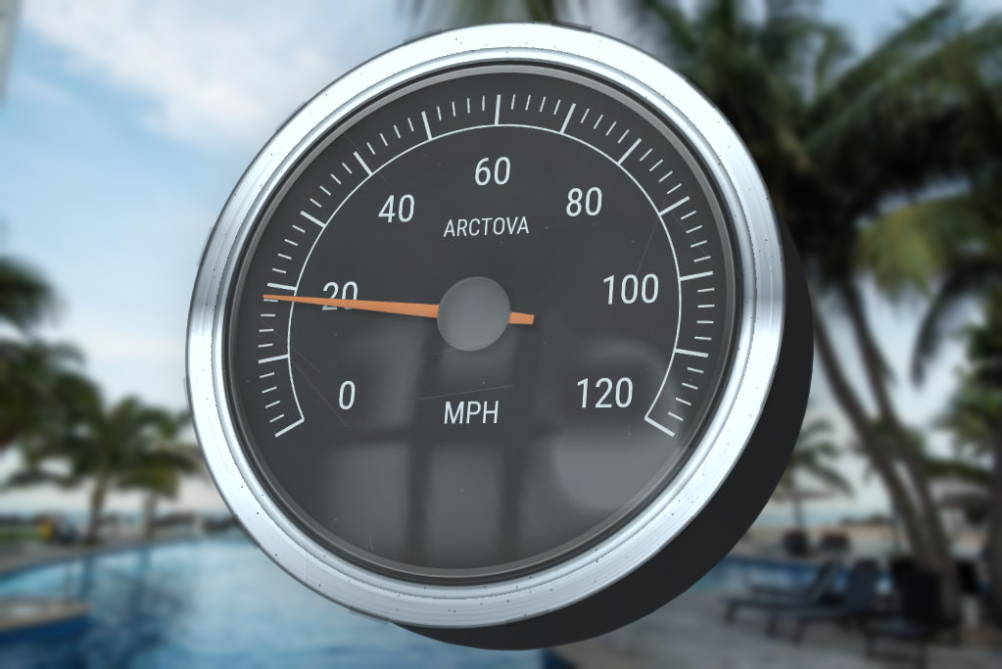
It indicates mph 18
